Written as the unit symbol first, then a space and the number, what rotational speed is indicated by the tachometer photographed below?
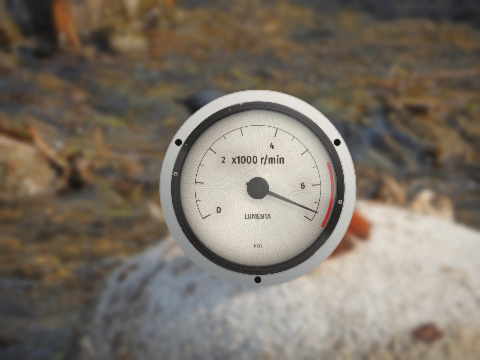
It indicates rpm 6750
